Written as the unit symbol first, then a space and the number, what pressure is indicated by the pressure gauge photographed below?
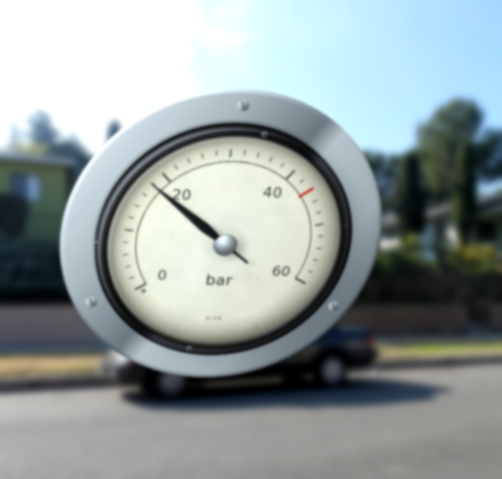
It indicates bar 18
